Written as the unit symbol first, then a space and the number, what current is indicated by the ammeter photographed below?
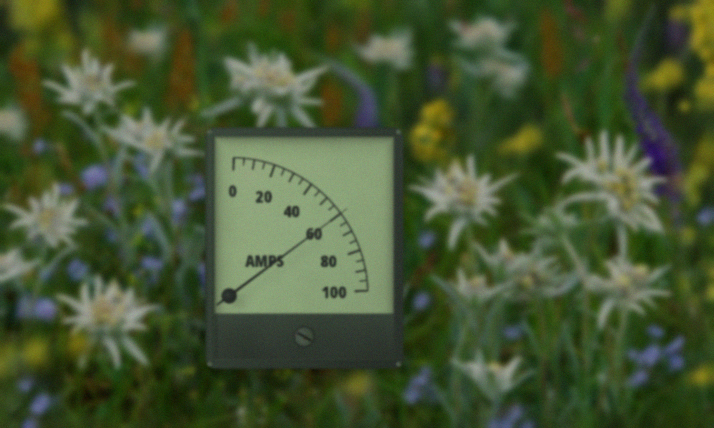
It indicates A 60
